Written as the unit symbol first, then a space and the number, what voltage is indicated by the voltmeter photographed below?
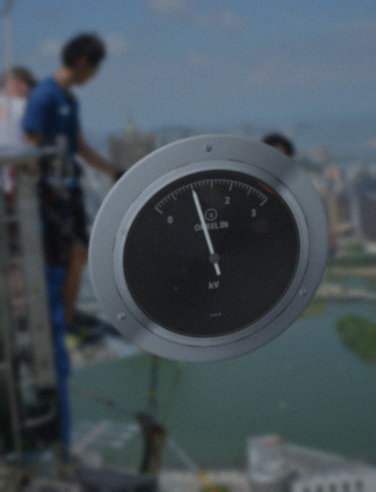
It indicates kV 1
